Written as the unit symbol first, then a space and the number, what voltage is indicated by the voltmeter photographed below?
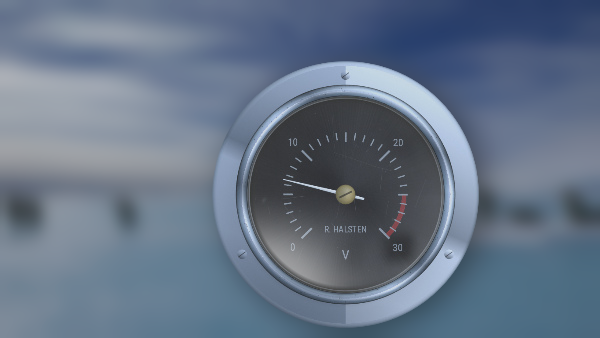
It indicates V 6.5
